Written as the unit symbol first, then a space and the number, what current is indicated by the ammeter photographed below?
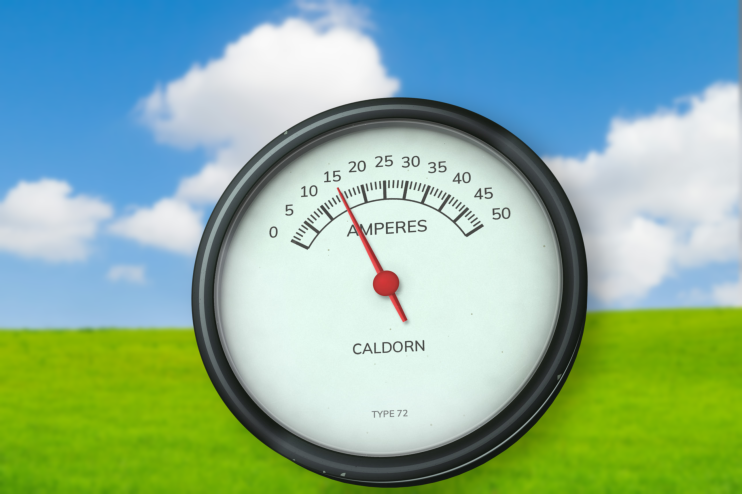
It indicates A 15
